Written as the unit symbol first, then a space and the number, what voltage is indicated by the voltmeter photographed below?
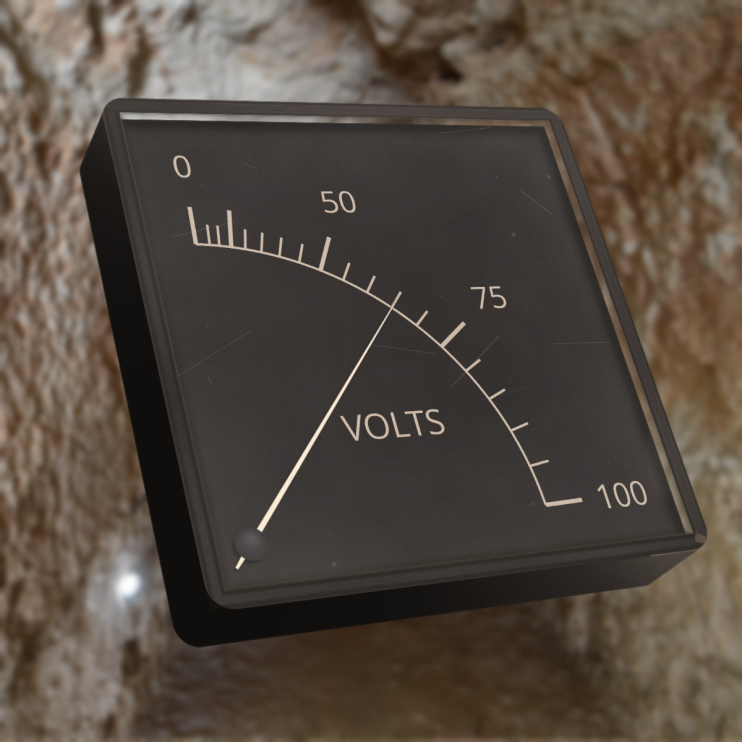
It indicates V 65
